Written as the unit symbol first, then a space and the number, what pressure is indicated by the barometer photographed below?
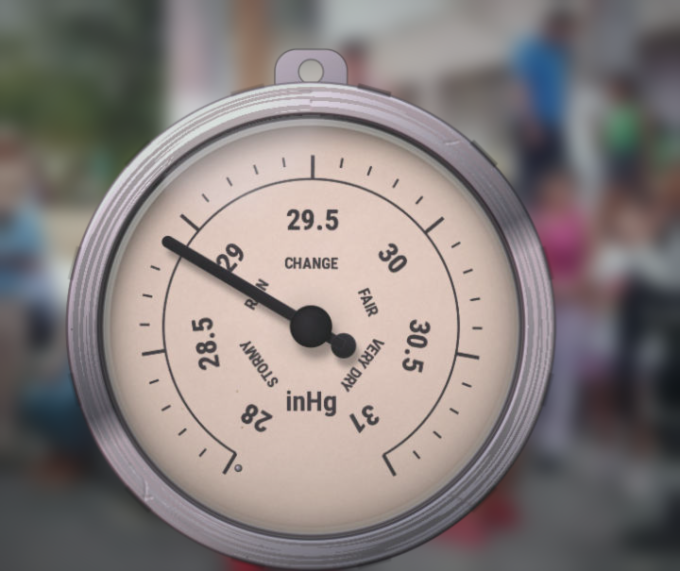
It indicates inHg 28.9
